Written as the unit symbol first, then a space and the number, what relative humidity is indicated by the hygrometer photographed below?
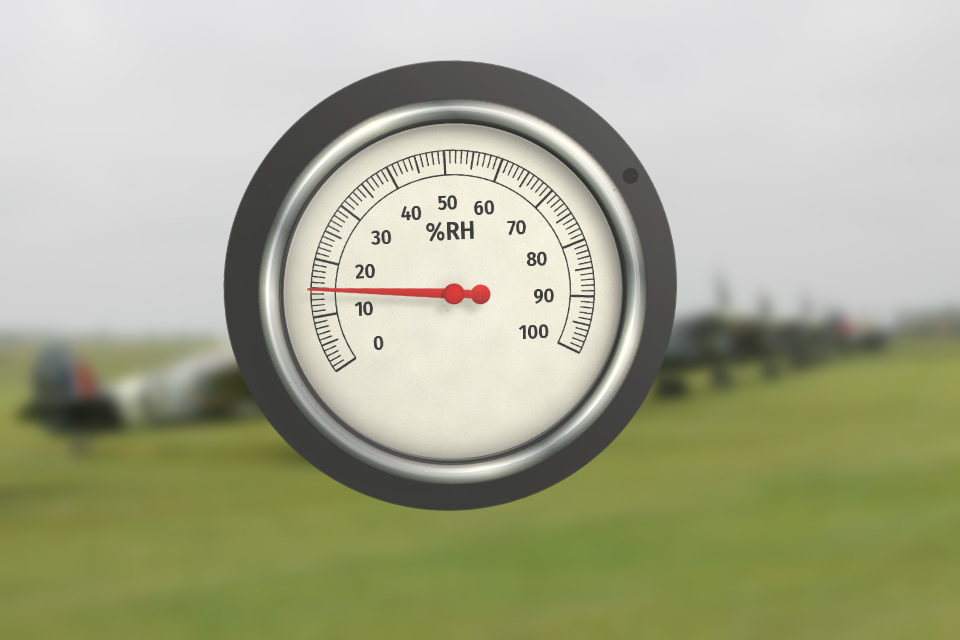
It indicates % 15
